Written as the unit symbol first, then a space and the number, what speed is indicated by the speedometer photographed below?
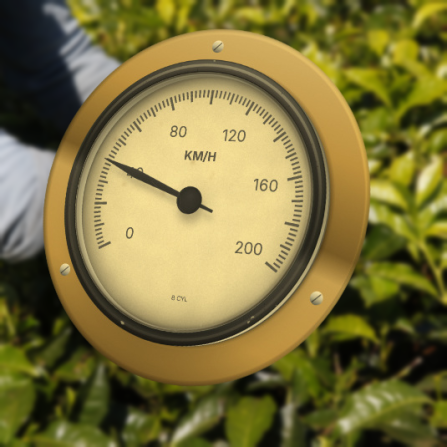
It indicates km/h 40
